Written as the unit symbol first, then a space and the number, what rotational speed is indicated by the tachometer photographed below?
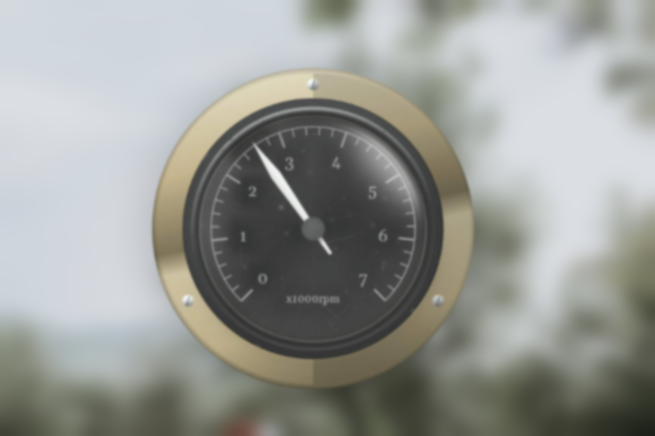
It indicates rpm 2600
